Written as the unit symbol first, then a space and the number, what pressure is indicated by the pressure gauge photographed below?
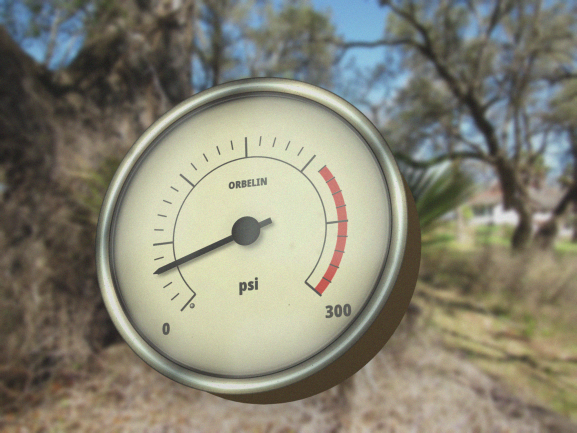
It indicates psi 30
